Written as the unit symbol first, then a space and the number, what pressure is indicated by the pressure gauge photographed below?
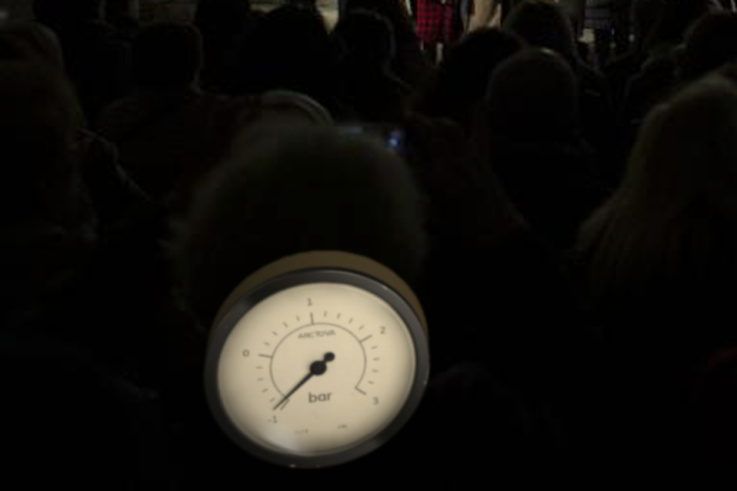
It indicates bar -0.9
